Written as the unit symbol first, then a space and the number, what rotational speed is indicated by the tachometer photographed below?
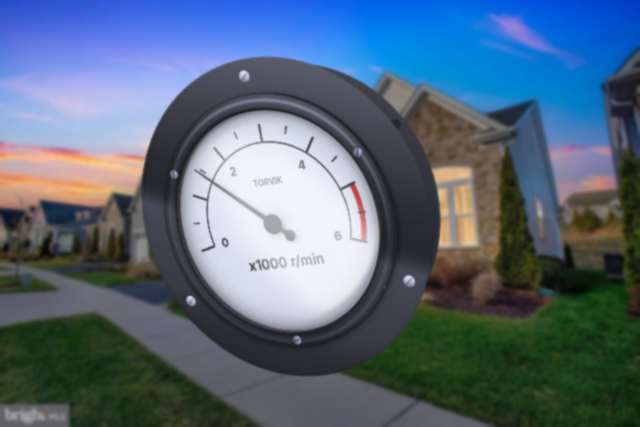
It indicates rpm 1500
